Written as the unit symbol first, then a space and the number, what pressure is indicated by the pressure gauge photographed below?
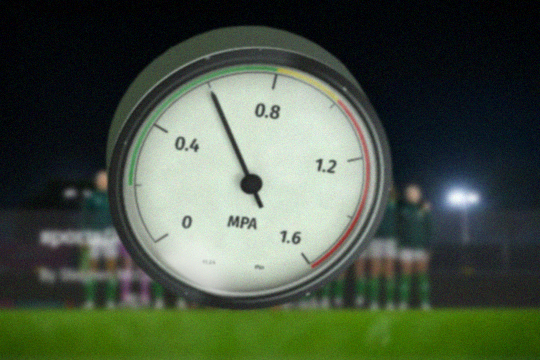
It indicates MPa 0.6
